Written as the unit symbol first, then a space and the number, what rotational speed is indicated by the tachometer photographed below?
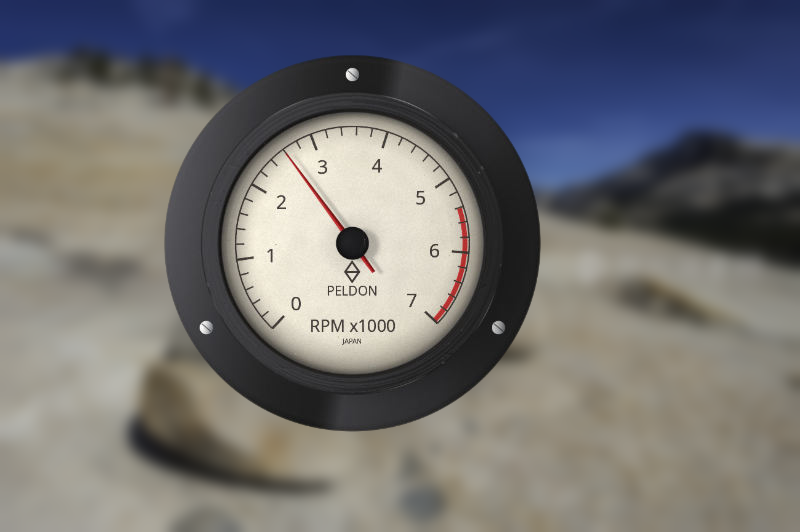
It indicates rpm 2600
